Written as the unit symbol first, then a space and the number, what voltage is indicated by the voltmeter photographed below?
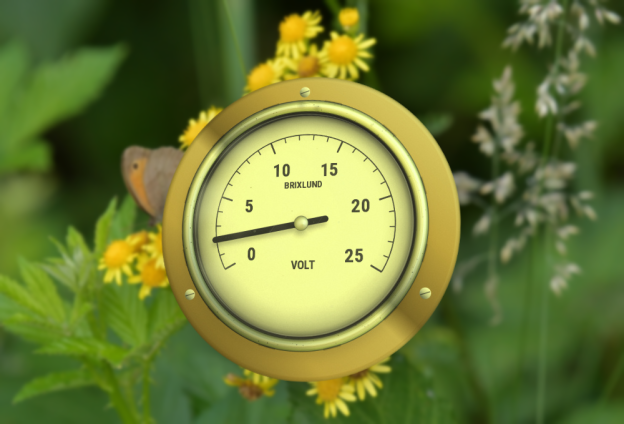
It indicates V 2
